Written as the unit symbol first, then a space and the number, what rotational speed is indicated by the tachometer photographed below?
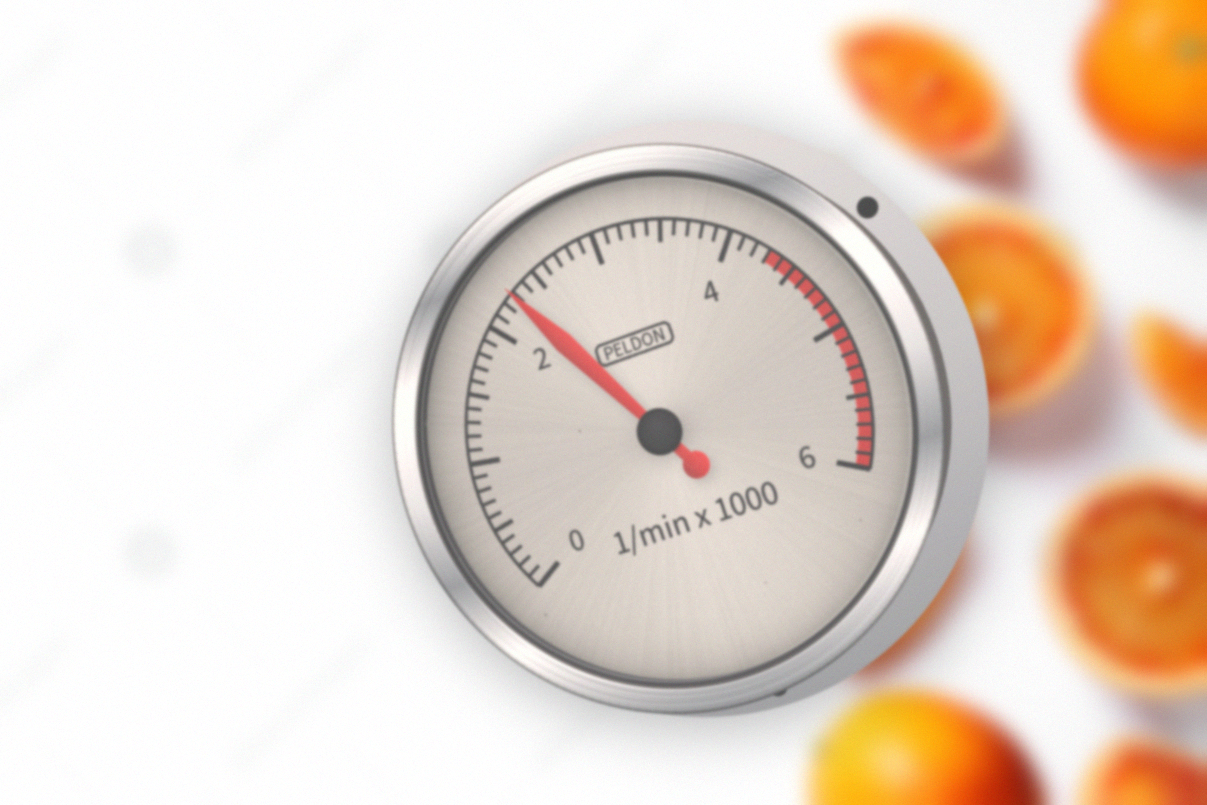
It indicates rpm 2300
